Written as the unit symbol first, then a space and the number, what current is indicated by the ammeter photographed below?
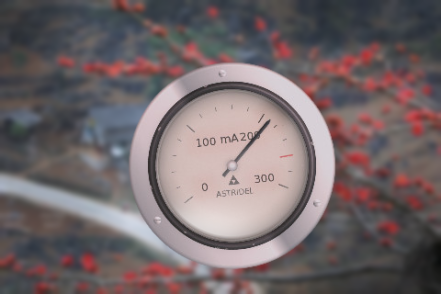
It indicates mA 210
